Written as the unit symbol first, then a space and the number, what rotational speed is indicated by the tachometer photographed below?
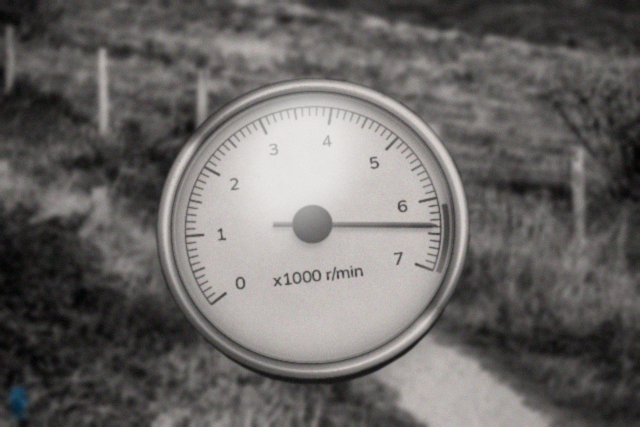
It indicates rpm 6400
